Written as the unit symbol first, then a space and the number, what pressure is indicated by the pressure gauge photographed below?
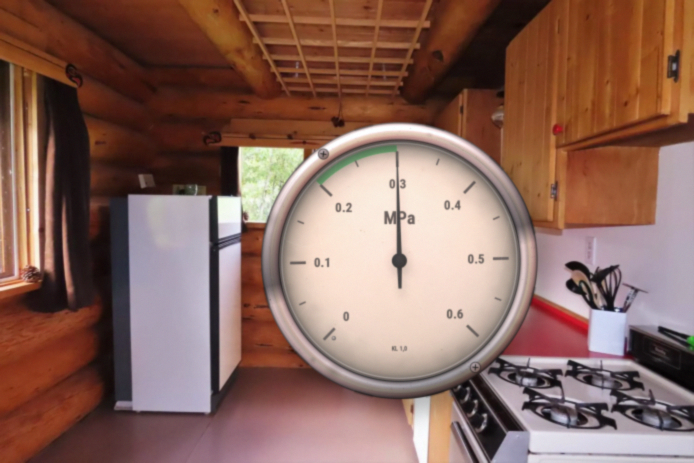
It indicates MPa 0.3
